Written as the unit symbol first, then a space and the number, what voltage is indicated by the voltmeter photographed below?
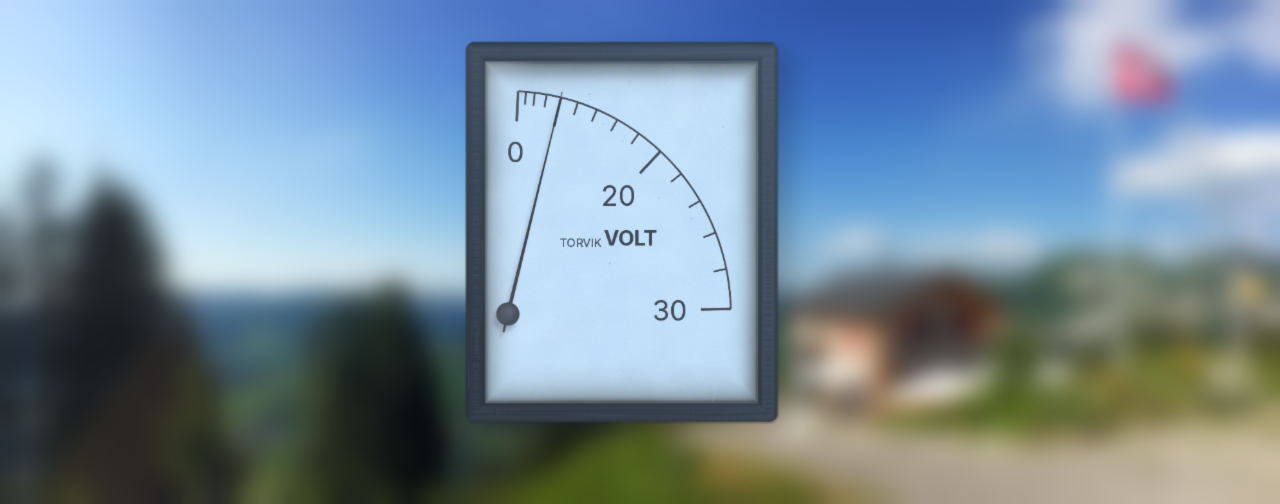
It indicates V 10
